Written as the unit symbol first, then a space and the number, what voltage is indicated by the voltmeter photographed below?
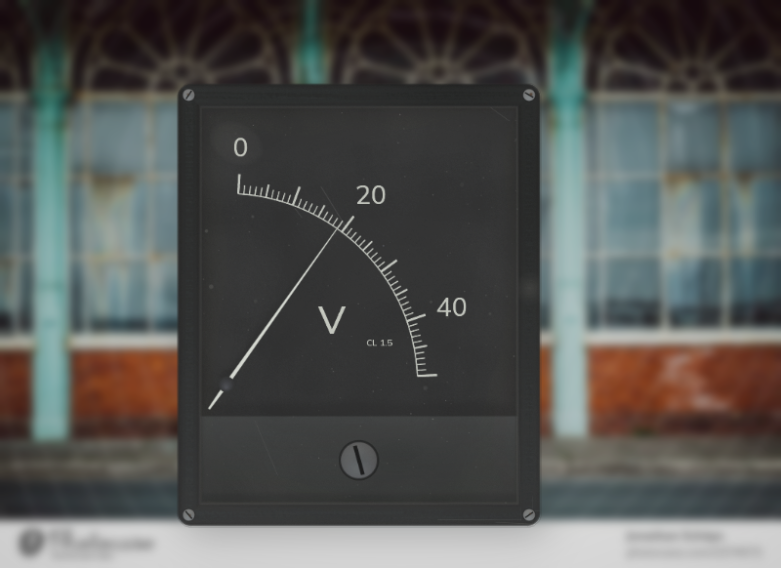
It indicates V 19
